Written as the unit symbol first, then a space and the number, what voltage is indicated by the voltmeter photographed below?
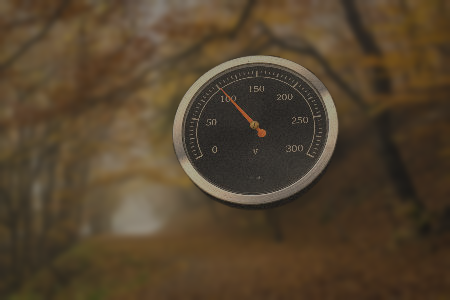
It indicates V 100
